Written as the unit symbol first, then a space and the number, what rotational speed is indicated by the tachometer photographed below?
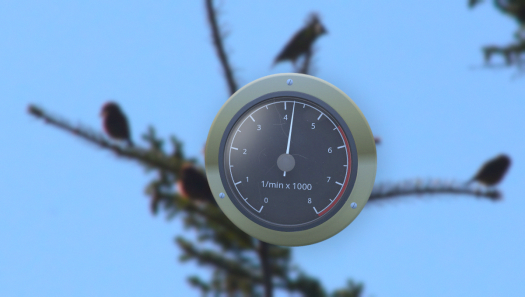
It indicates rpm 4250
